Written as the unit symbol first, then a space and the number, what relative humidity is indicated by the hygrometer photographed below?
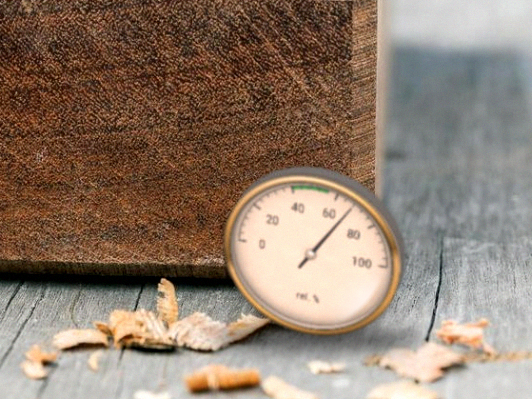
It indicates % 68
